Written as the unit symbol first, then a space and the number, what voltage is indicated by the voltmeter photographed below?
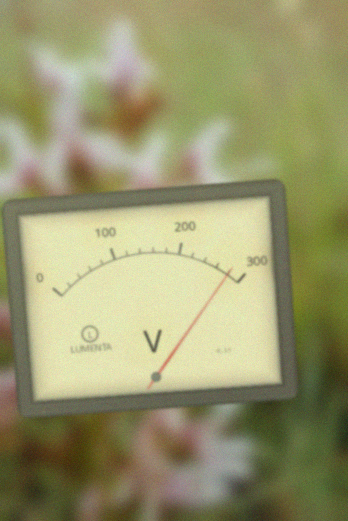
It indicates V 280
